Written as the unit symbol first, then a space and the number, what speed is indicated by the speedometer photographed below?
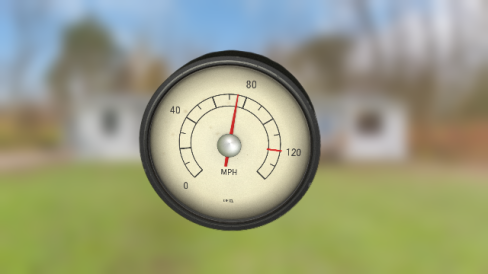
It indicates mph 75
